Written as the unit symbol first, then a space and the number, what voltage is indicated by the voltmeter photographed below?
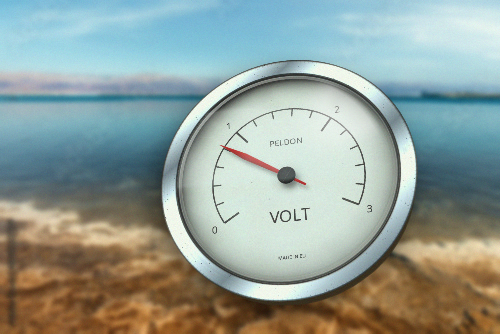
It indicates V 0.8
